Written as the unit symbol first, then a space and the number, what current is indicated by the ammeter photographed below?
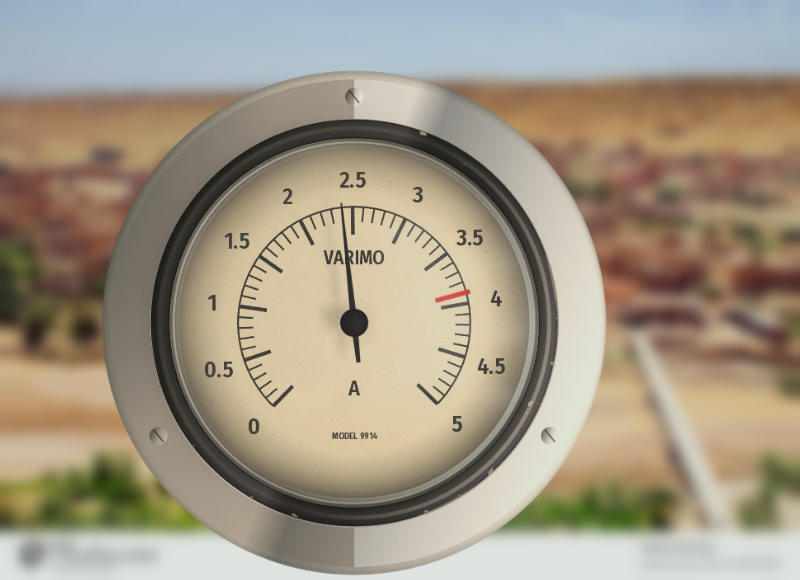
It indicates A 2.4
